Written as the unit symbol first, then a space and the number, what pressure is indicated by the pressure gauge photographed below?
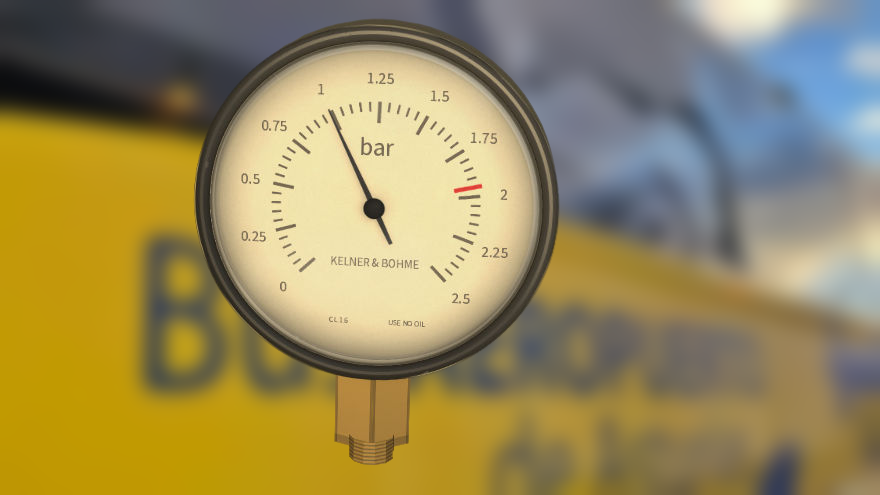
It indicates bar 1
